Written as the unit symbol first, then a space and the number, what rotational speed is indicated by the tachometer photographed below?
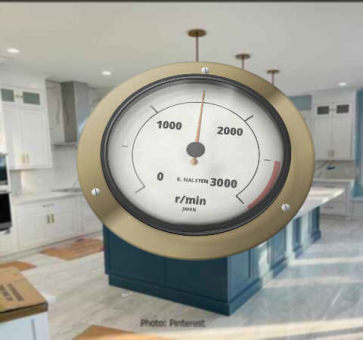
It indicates rpm 1500
